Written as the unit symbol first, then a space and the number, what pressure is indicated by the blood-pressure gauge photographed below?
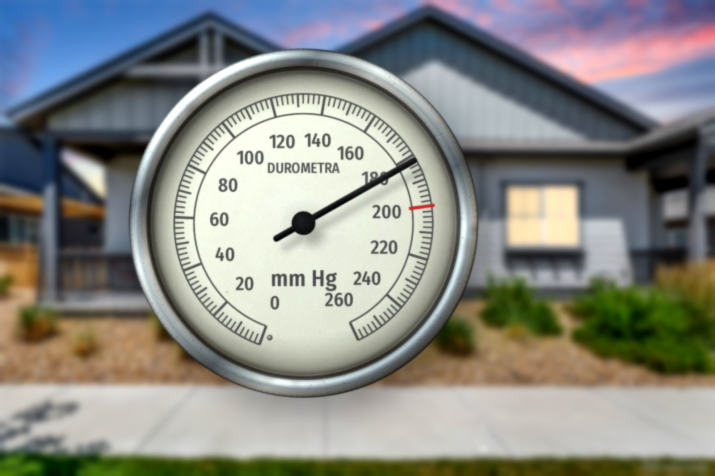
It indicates mmHg 182
